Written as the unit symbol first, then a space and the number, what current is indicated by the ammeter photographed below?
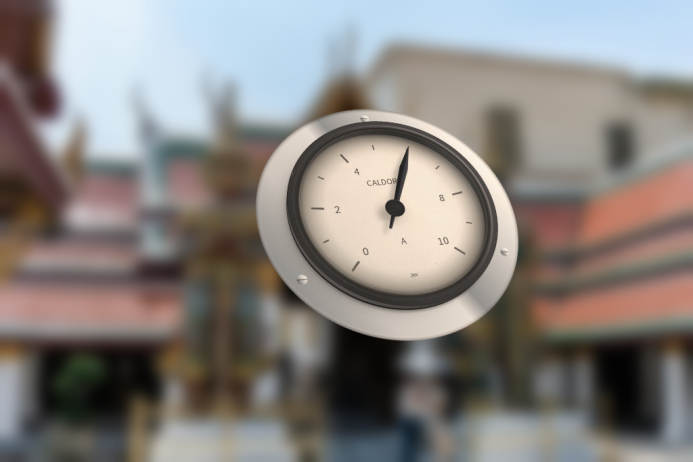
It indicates A 6
